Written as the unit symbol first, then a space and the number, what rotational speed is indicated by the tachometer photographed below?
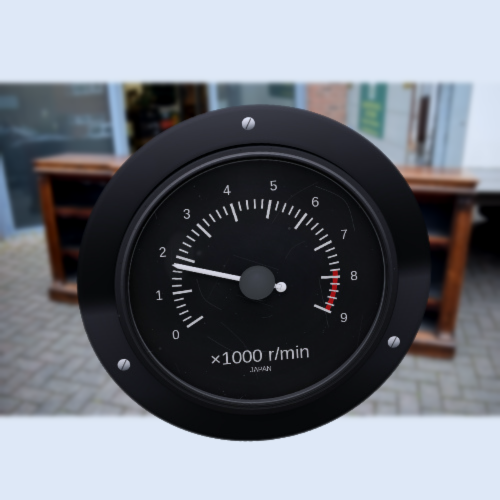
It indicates rpm 1800
